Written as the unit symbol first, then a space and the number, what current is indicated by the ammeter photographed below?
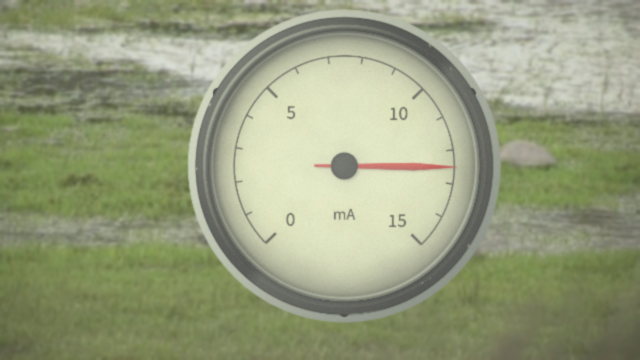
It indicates mA 12.5
